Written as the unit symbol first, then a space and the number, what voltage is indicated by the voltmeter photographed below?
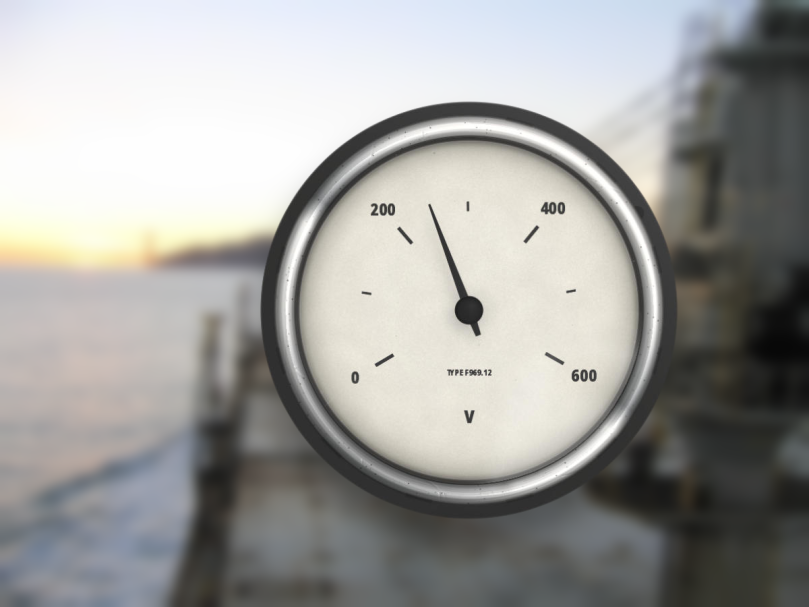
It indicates V 250
